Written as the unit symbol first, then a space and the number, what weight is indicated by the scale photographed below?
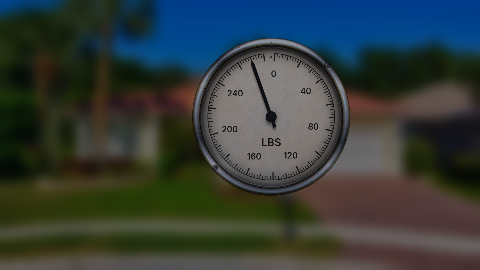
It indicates lb 270
